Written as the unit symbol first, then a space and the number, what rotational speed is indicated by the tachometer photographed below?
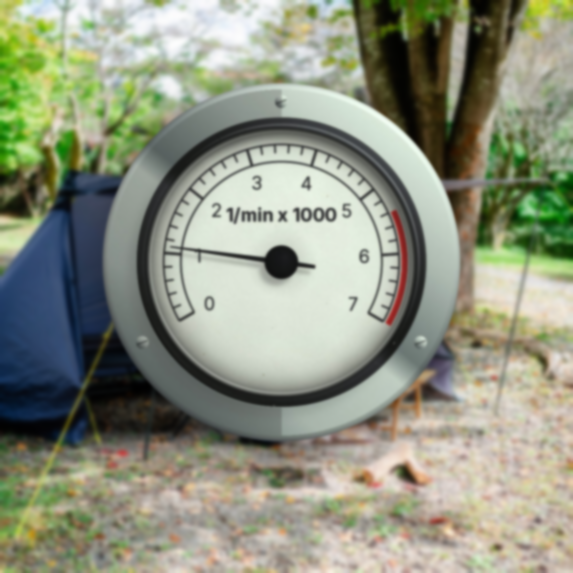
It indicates rpm 1100
